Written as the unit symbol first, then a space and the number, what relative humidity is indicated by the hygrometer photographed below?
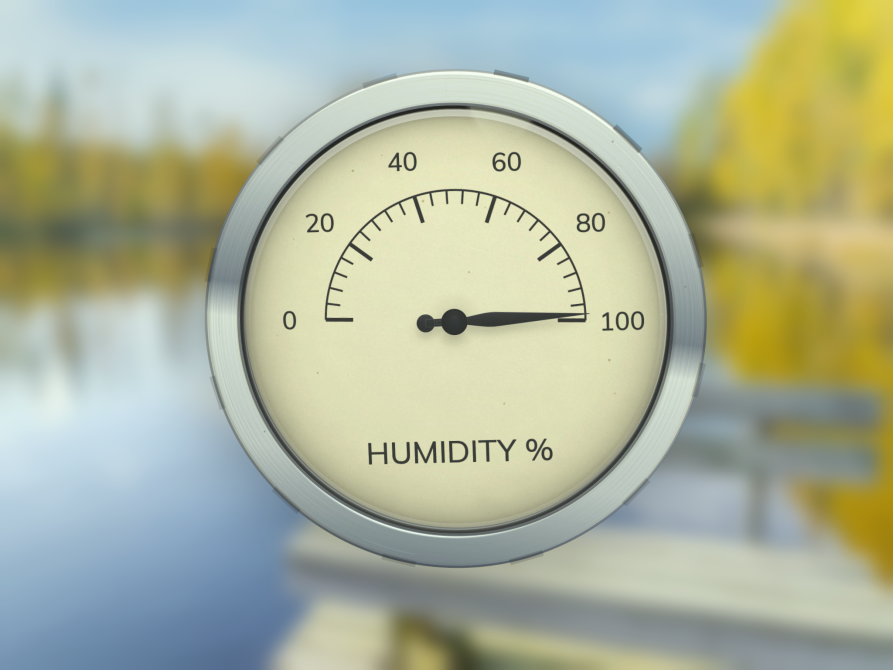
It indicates % 98
